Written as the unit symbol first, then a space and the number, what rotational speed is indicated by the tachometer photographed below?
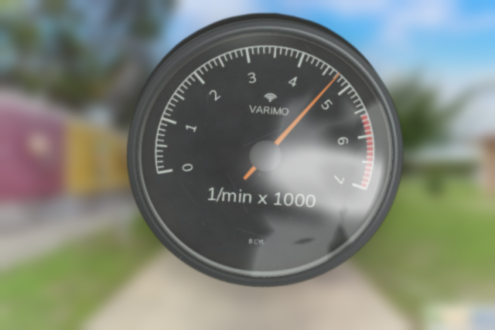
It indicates rpm 4700
